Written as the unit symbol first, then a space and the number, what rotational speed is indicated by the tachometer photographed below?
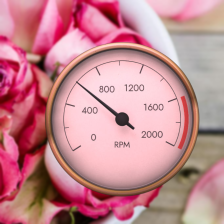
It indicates rpm 600
